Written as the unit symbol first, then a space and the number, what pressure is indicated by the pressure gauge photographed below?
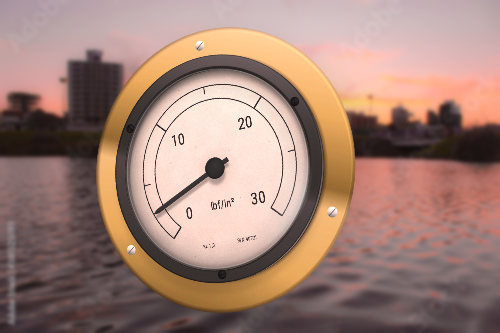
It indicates psi 2.5
